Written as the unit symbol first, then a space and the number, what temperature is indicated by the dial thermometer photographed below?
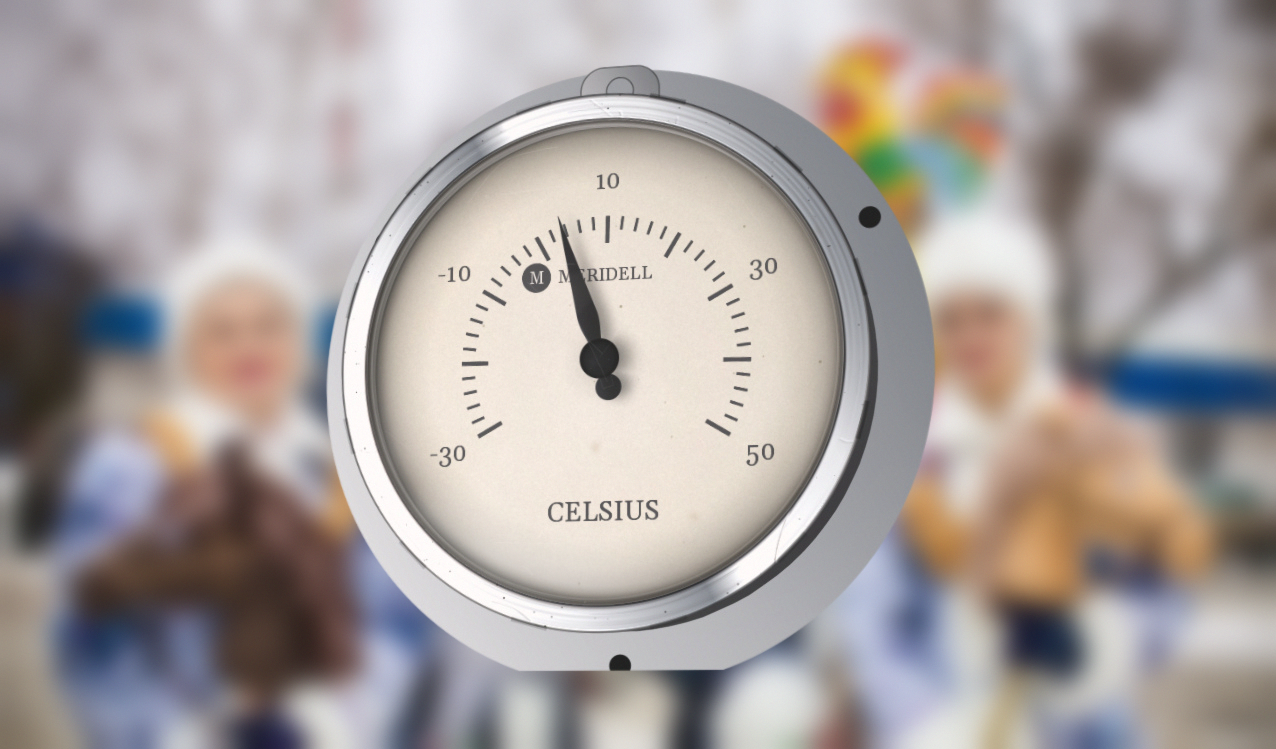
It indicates °C 4
